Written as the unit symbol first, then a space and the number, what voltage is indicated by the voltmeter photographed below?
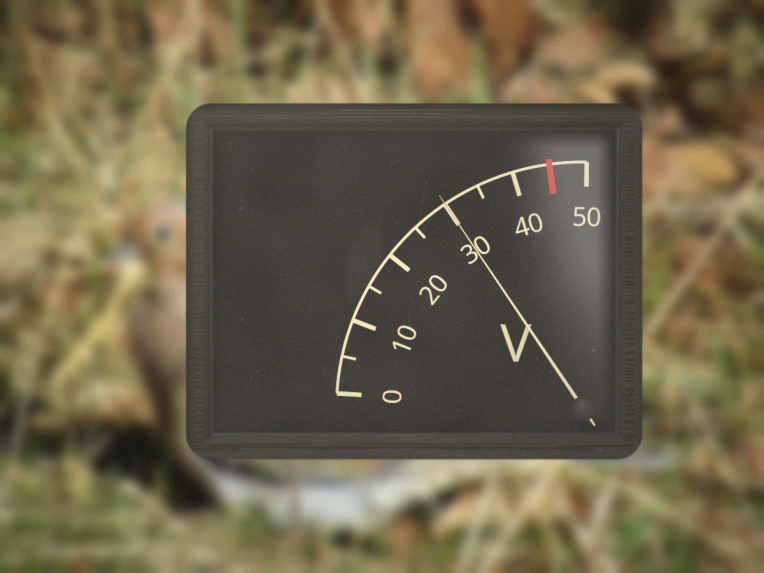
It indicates V 30
